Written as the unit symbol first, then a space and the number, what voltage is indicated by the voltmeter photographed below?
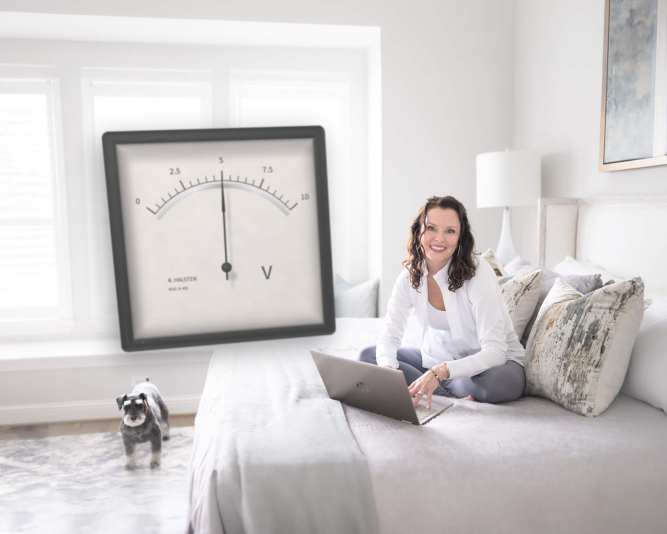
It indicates V 5
